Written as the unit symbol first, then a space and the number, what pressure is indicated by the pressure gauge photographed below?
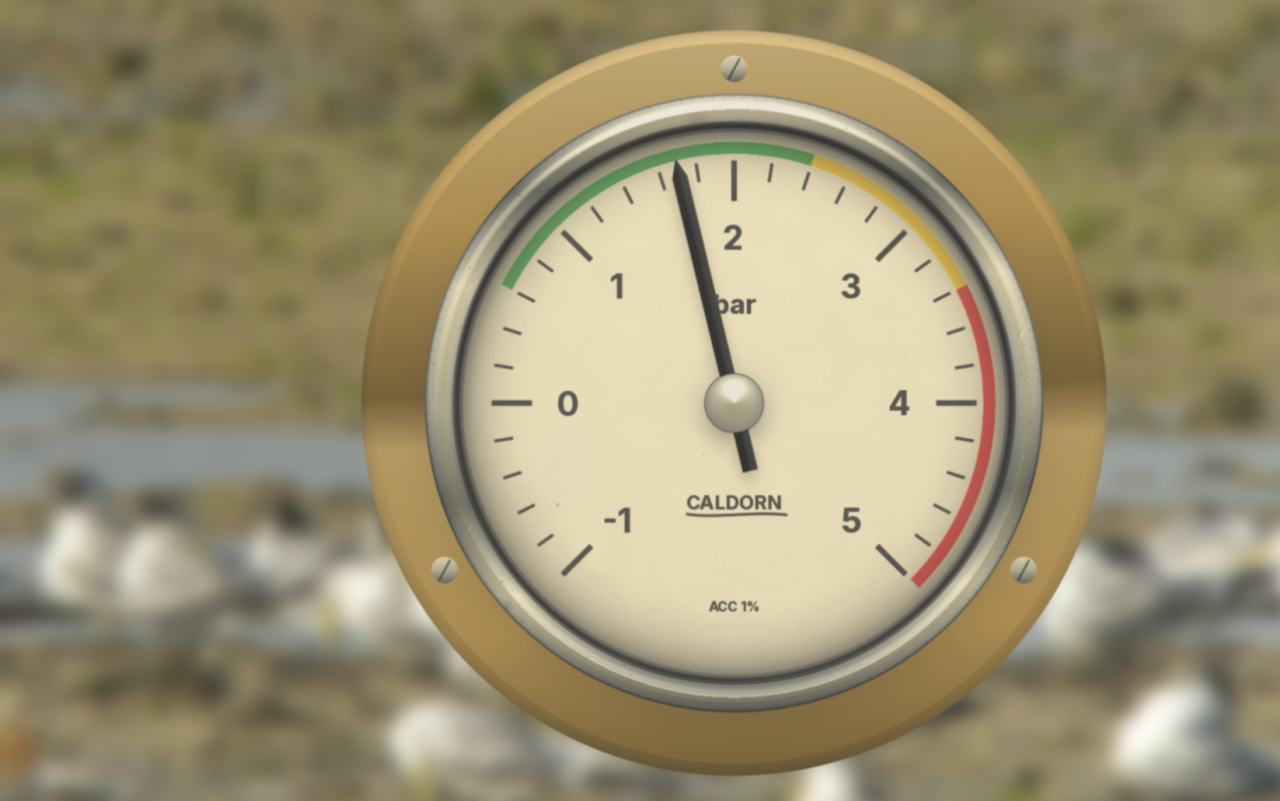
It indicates bar 1.7
